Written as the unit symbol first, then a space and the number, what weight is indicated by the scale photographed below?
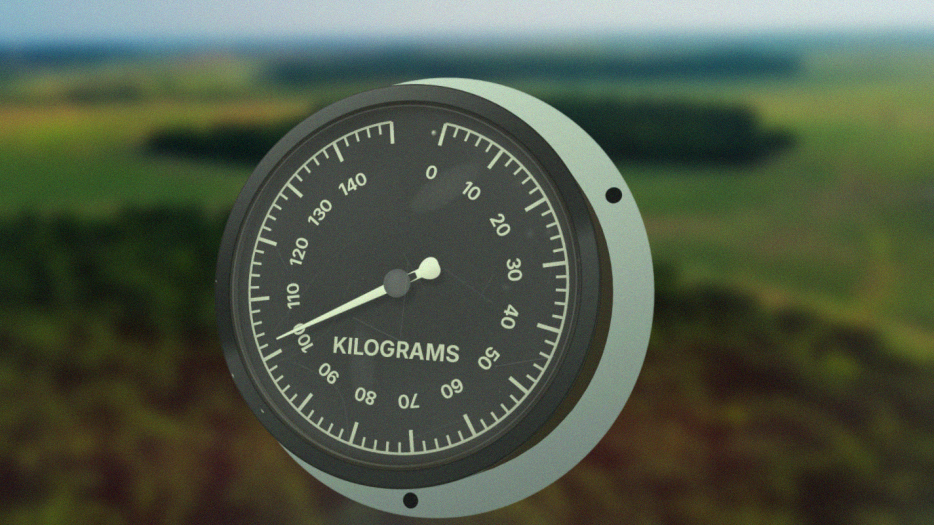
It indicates kg 102
